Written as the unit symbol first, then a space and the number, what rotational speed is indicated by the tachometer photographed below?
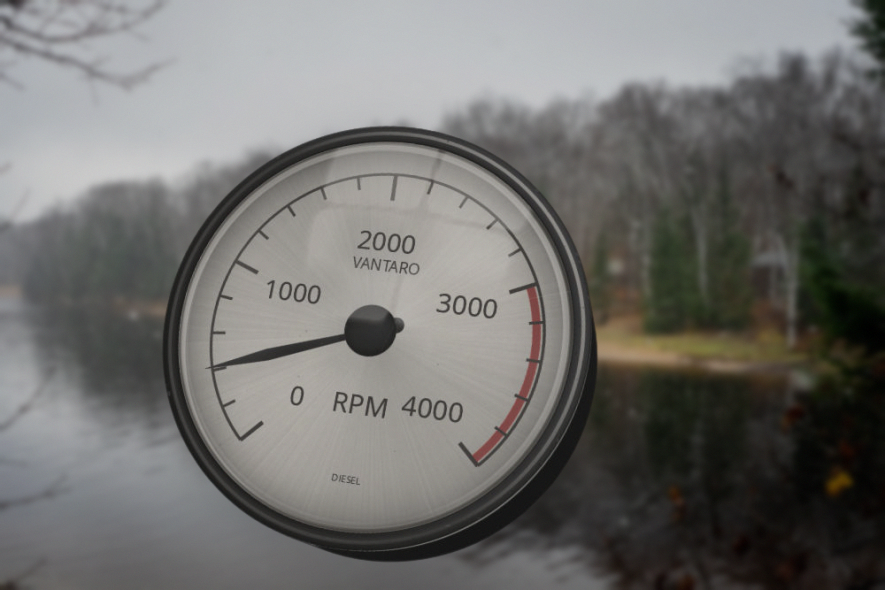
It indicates rpm 400
